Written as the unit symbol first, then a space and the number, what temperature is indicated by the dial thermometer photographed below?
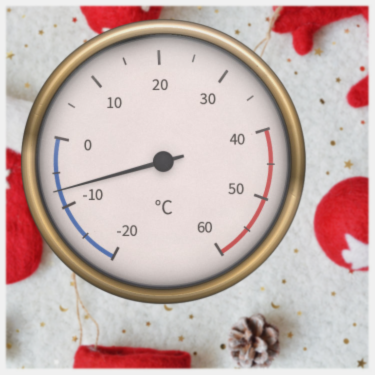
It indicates °C -7.5
